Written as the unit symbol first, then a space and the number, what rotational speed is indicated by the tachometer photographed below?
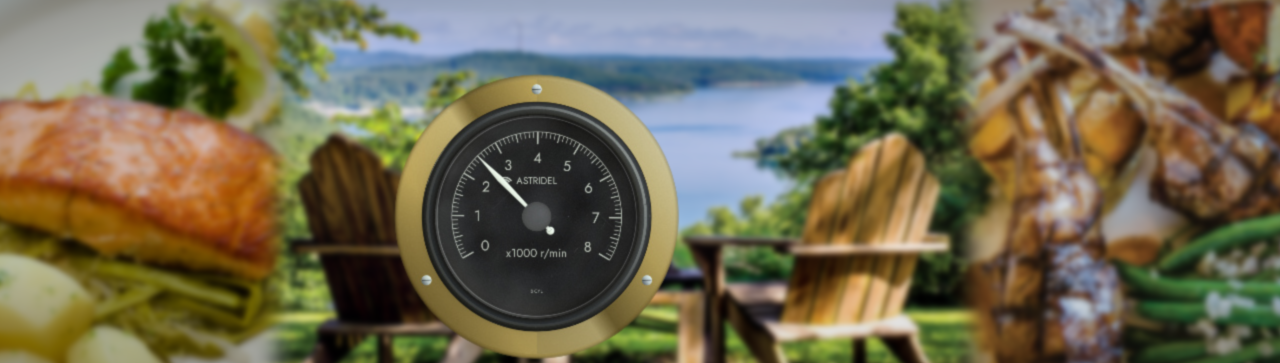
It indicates rpm 2500
